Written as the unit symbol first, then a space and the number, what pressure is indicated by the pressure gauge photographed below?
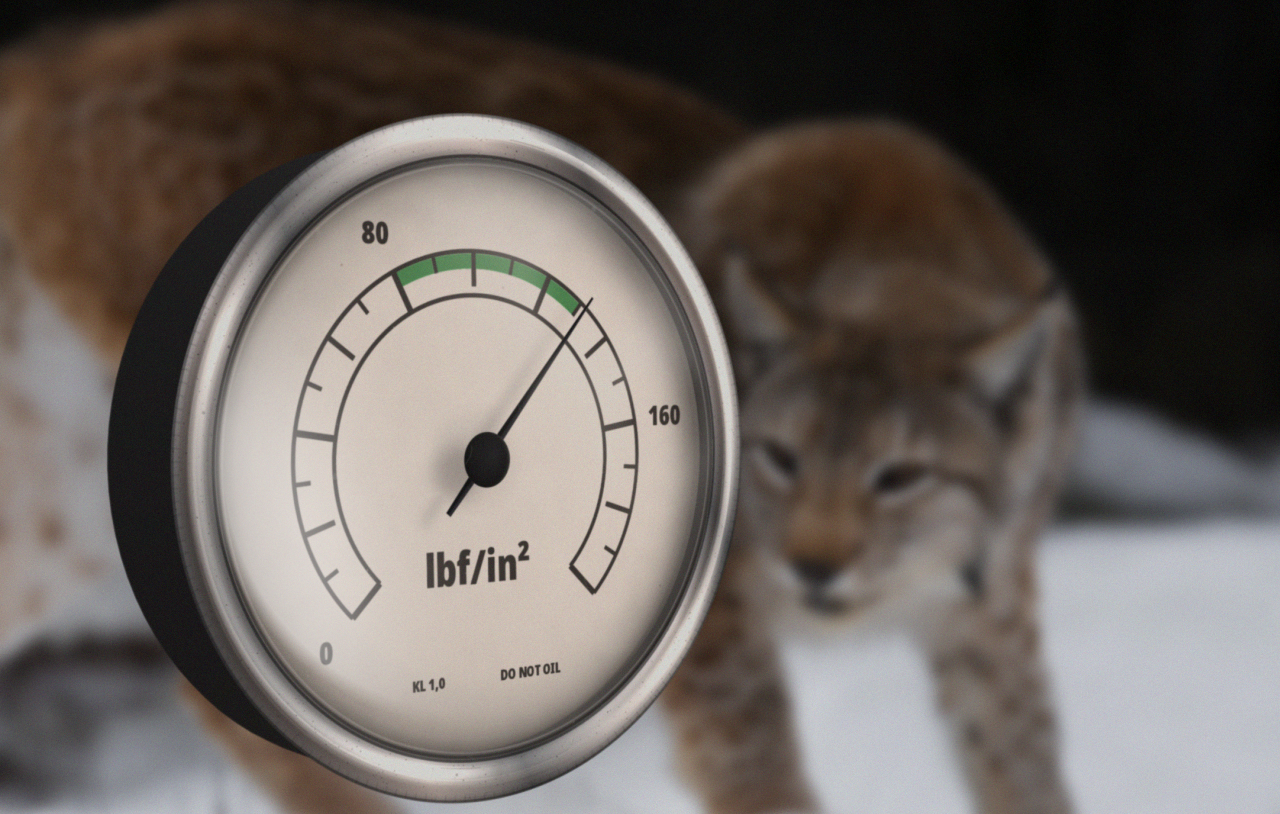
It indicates psi 130
